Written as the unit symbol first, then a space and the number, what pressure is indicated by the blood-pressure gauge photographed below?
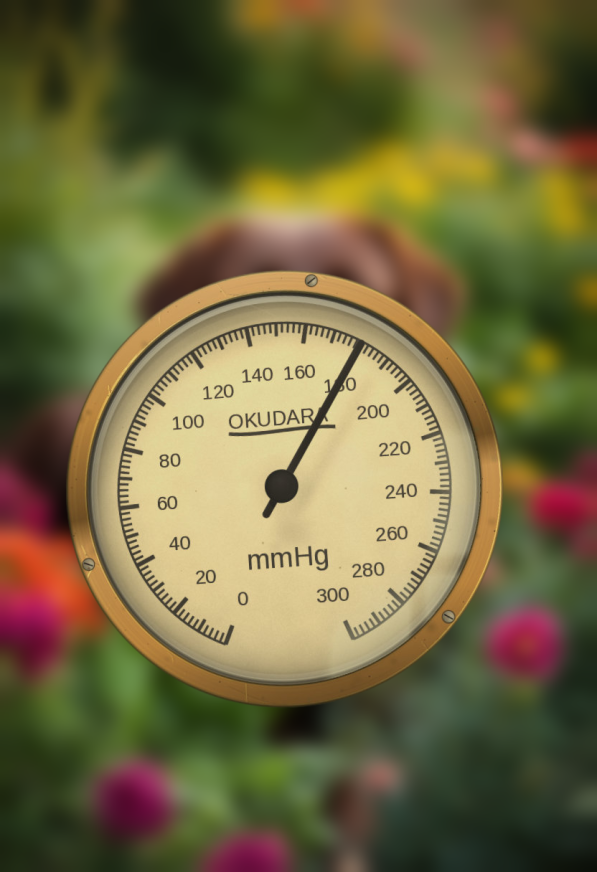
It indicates mmHg 180
